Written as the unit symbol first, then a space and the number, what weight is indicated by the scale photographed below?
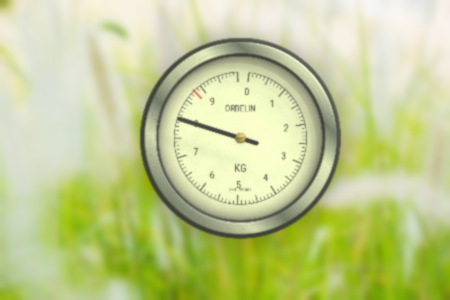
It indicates kg 8
